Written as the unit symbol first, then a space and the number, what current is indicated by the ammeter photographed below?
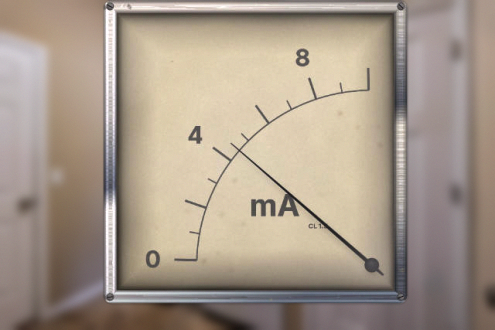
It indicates mA 4.5
